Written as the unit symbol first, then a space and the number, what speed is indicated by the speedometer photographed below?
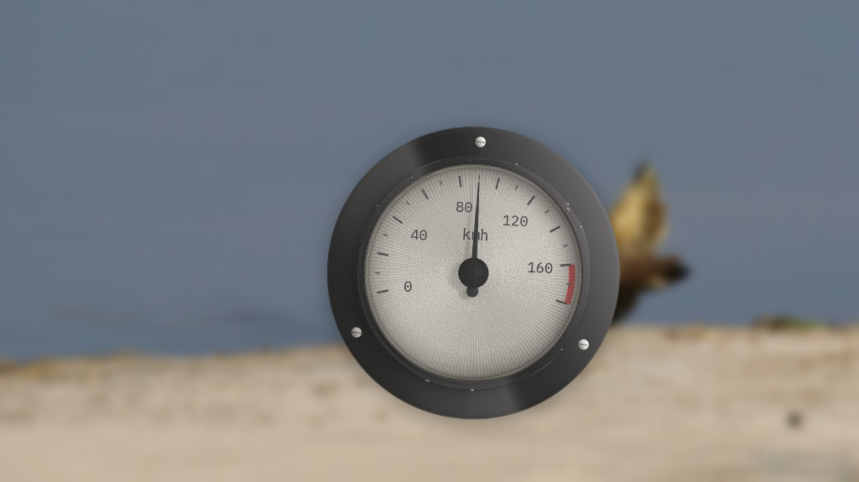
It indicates km/h 90
